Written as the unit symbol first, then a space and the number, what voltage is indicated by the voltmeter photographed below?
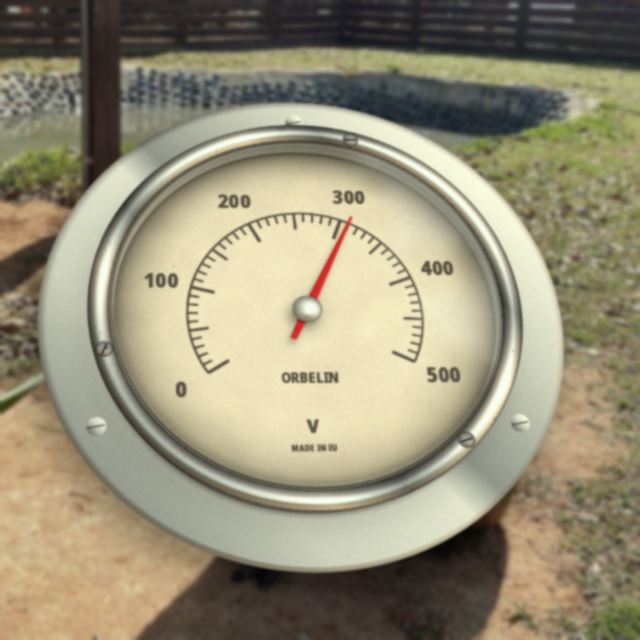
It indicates V 310
